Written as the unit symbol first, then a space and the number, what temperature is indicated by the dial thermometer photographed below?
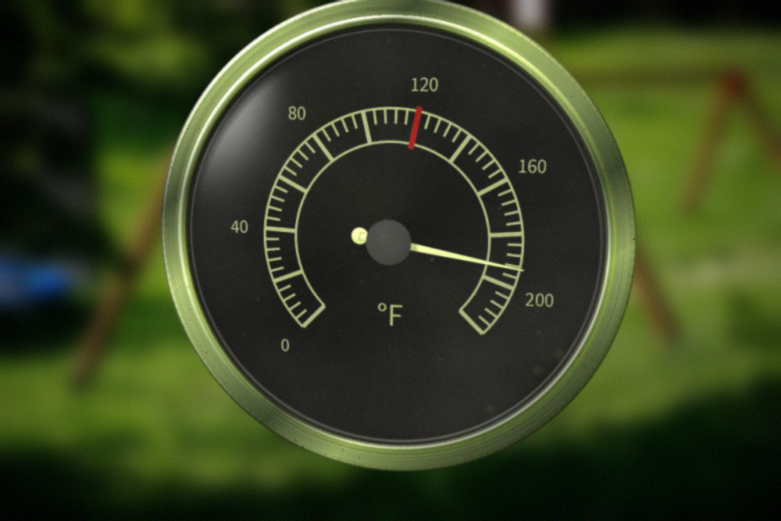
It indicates °F 192
